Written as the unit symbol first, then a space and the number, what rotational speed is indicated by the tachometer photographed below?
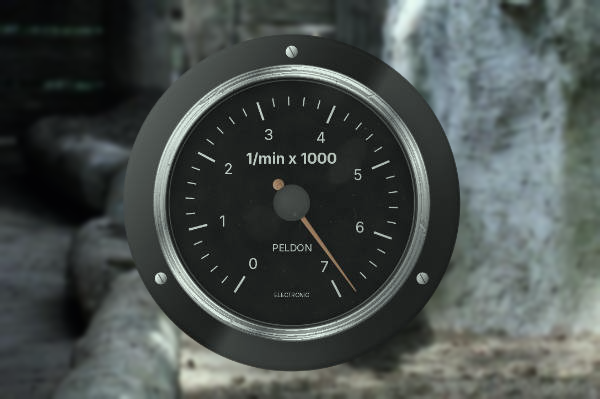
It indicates rpm 6800
